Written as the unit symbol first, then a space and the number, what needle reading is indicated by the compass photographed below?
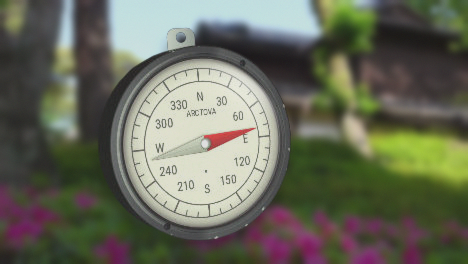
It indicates ° 80
